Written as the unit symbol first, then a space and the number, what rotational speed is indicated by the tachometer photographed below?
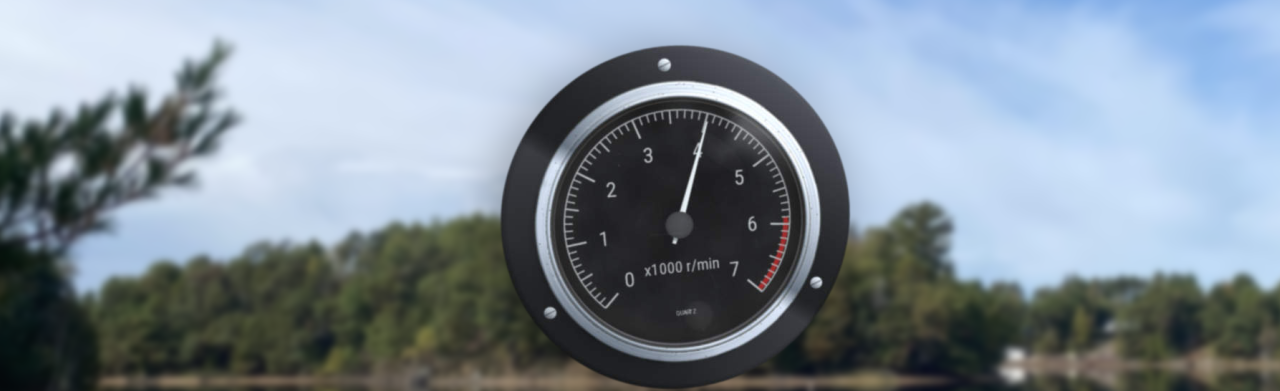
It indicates rpm 4000
